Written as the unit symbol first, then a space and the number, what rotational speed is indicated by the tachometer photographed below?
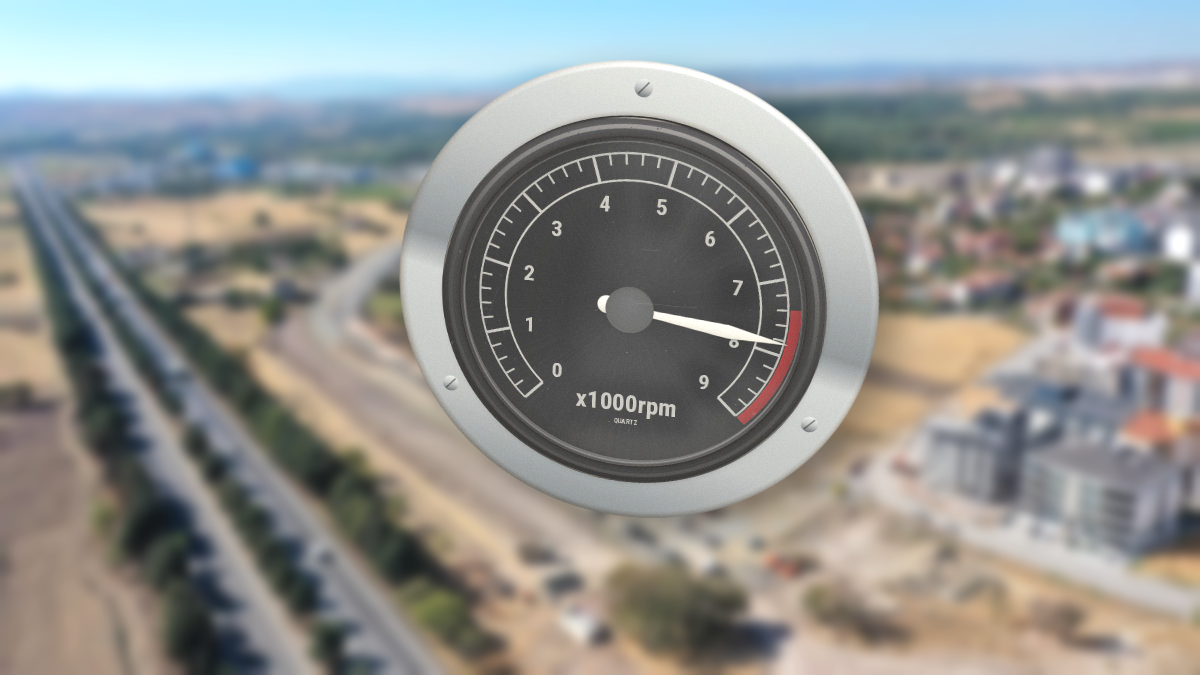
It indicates rpm 7800
